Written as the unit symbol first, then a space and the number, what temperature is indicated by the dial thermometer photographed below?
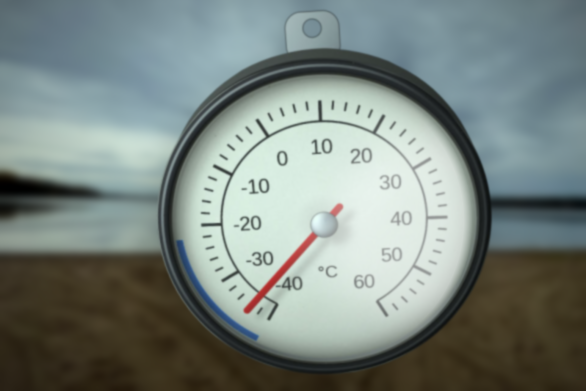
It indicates °C -36
